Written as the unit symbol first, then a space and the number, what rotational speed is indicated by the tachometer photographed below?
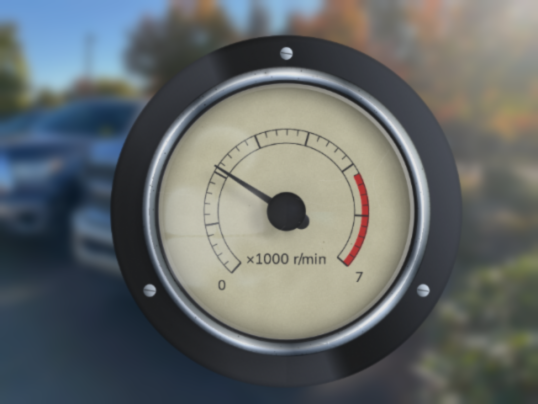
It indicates rpm 2100
